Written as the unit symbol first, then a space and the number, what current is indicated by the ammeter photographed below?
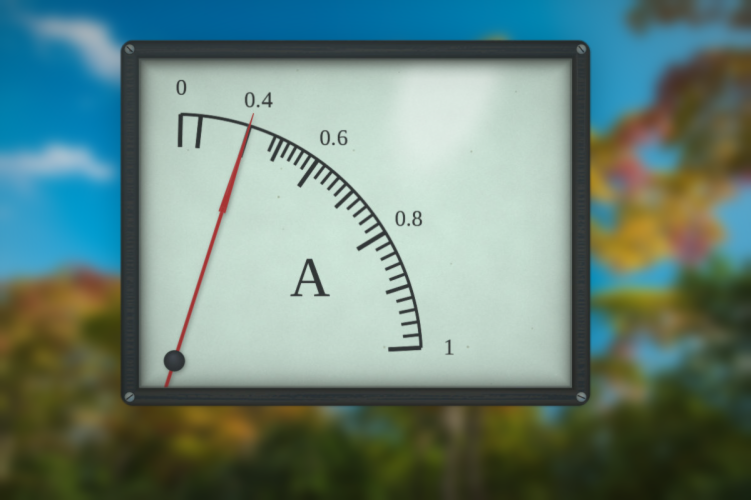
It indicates A 0.4
